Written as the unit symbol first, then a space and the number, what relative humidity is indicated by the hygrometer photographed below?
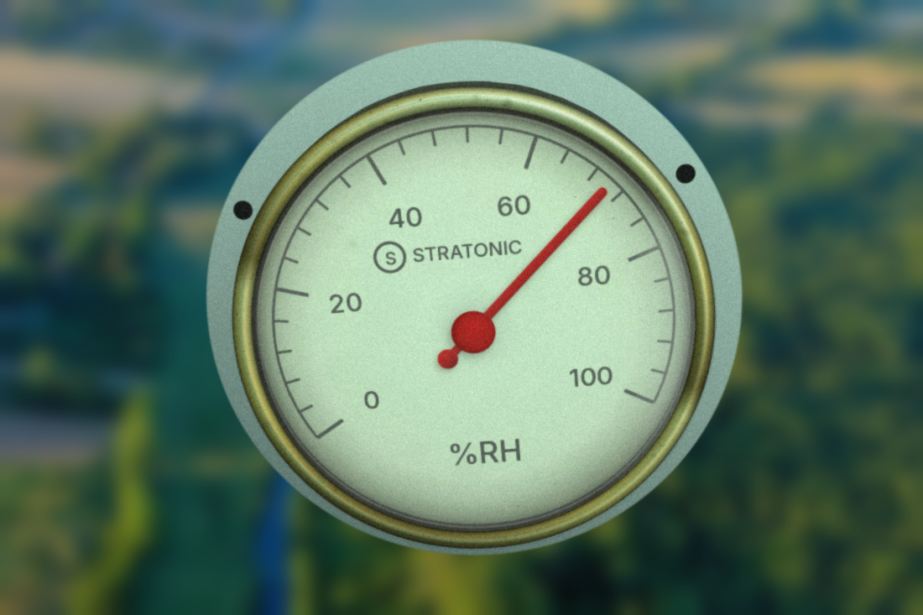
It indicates % 70
